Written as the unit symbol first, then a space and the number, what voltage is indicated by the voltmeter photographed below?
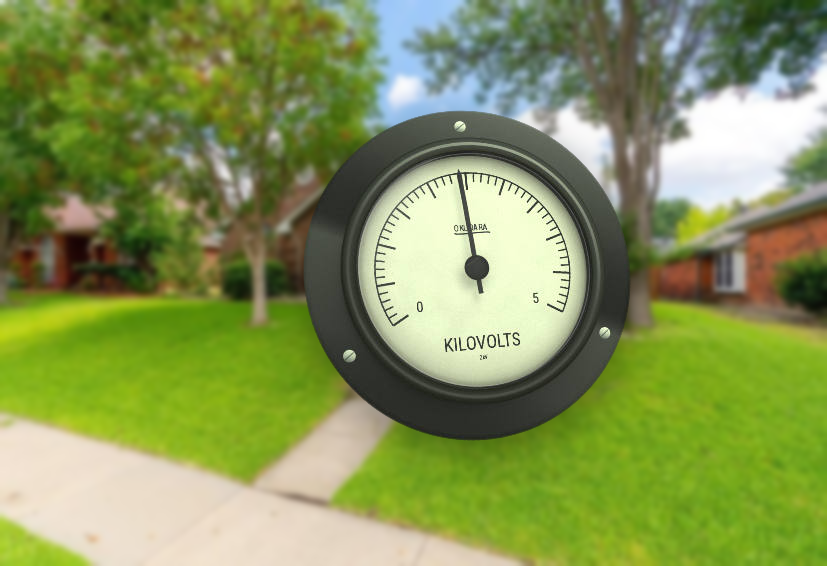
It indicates kV 2.4
